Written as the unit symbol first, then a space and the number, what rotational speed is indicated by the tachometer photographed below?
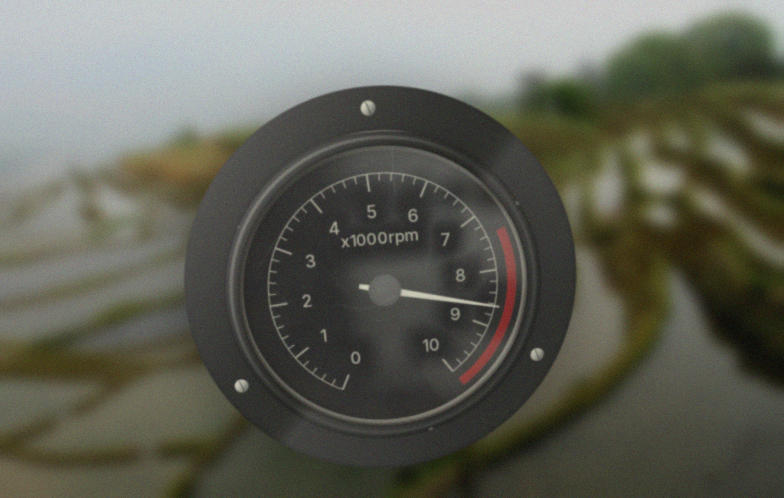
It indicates rpm 8600
